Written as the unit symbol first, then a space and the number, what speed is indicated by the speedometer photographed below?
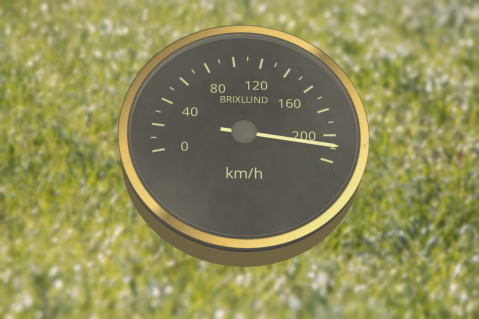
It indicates km/h 210
